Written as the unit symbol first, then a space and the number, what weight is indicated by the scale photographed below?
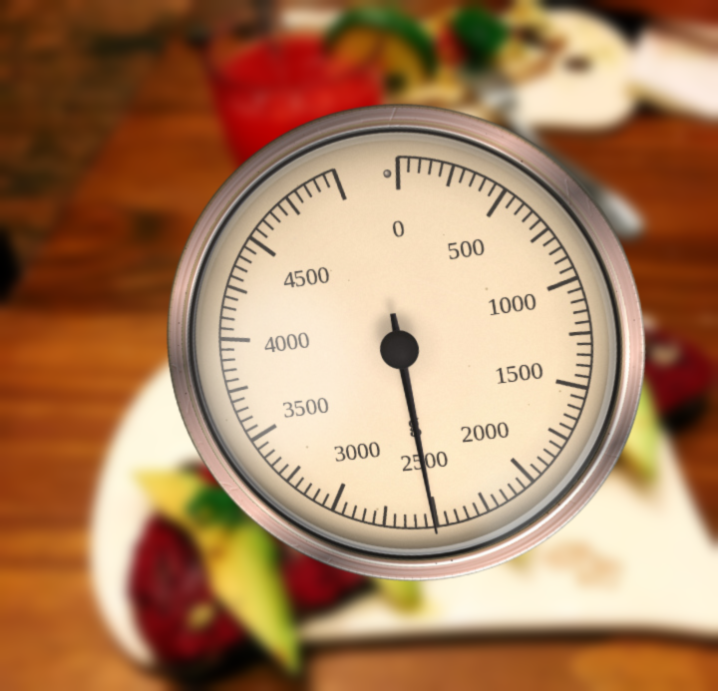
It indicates g 2500
